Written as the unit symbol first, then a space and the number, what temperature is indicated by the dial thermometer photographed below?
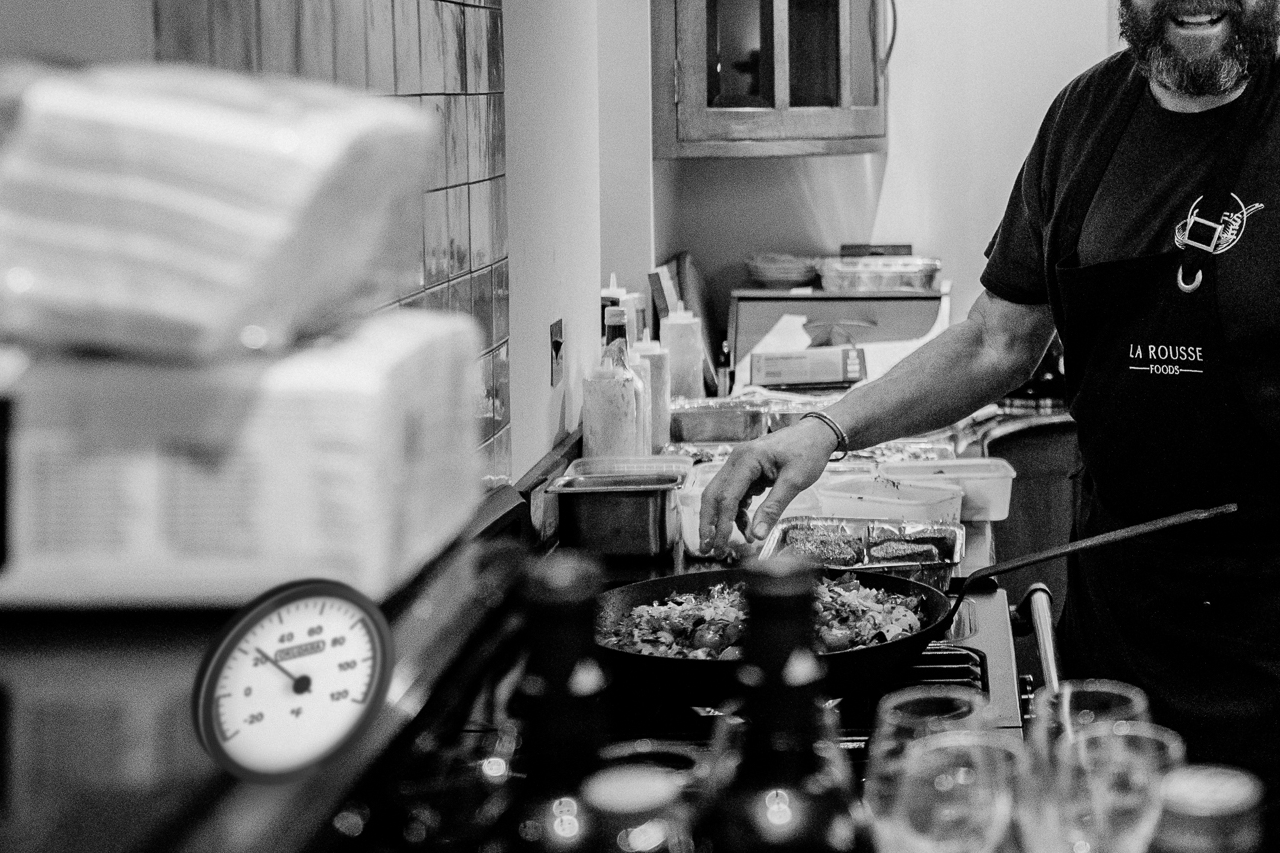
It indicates °F 24
